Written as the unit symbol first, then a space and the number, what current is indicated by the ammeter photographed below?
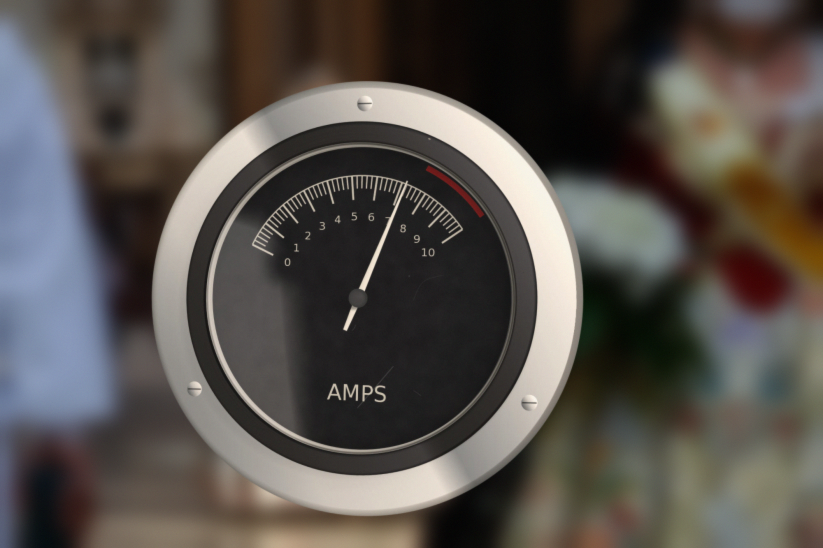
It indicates A 7.2
